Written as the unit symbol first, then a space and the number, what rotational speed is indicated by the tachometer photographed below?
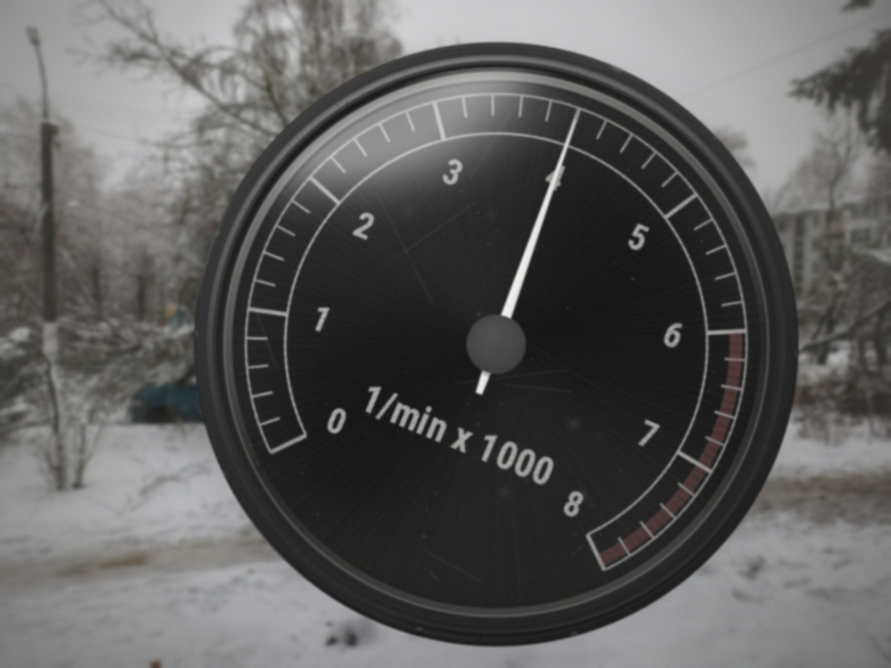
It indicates rpm 4000
